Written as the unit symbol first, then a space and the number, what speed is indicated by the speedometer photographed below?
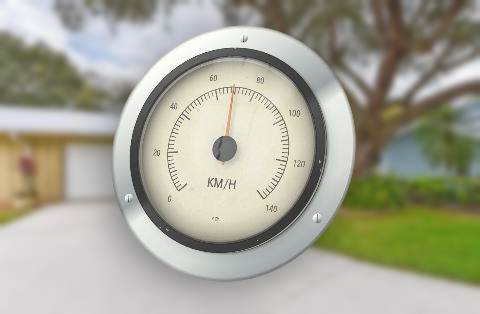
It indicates km/h 70
